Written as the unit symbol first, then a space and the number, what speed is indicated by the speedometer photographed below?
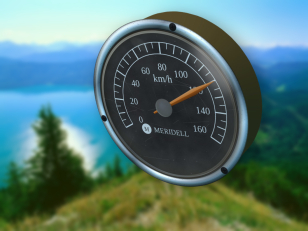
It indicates km/h 120
